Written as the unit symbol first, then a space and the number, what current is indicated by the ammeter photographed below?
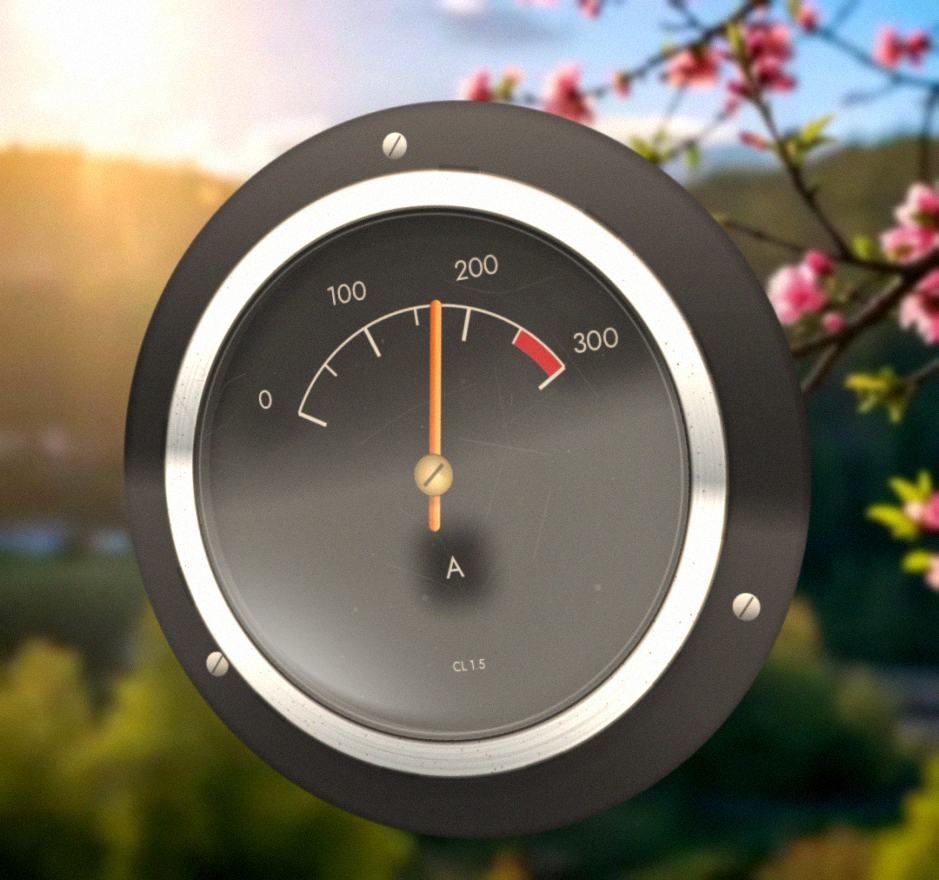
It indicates A 175
